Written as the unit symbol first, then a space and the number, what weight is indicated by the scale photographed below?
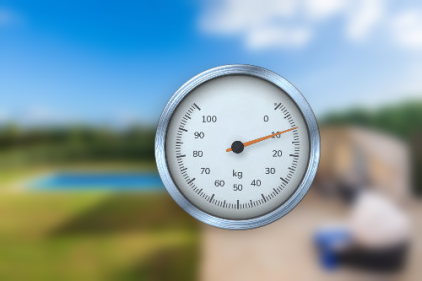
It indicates kg 10
